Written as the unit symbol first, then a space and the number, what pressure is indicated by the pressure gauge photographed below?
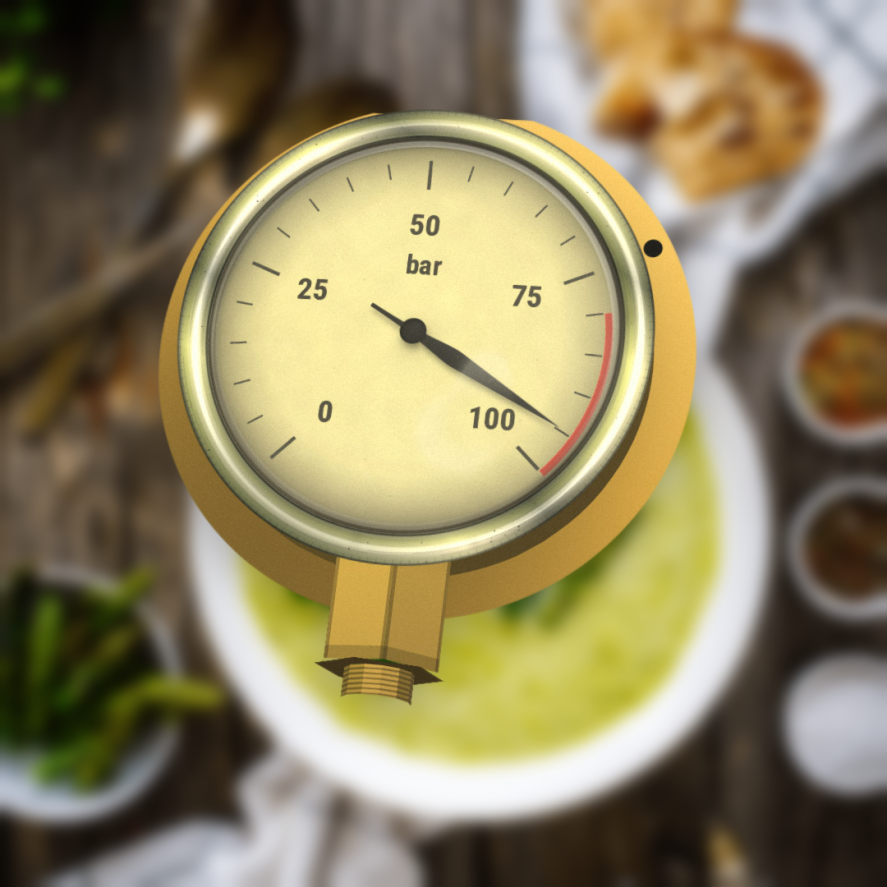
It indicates bar 95
